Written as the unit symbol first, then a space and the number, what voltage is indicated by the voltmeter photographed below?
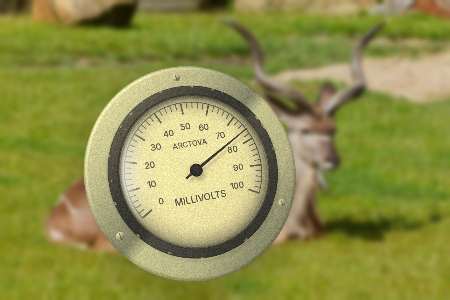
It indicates mV 76
